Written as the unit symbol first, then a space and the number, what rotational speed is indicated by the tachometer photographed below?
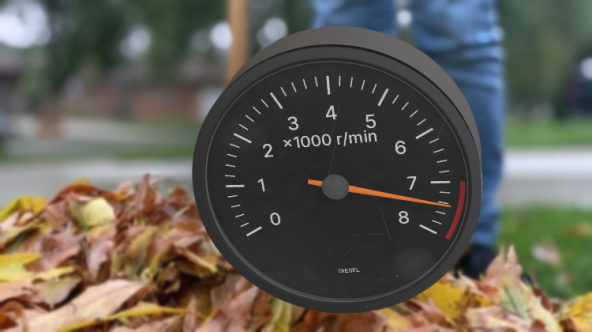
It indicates rpm 7400
